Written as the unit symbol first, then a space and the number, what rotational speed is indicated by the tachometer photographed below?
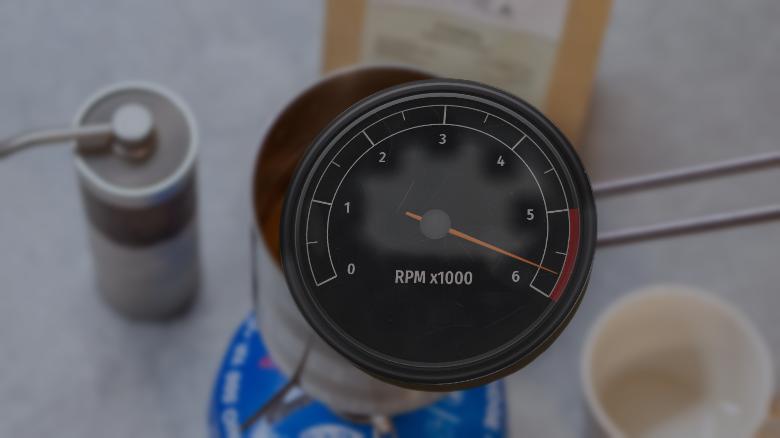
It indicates rpm 5750
